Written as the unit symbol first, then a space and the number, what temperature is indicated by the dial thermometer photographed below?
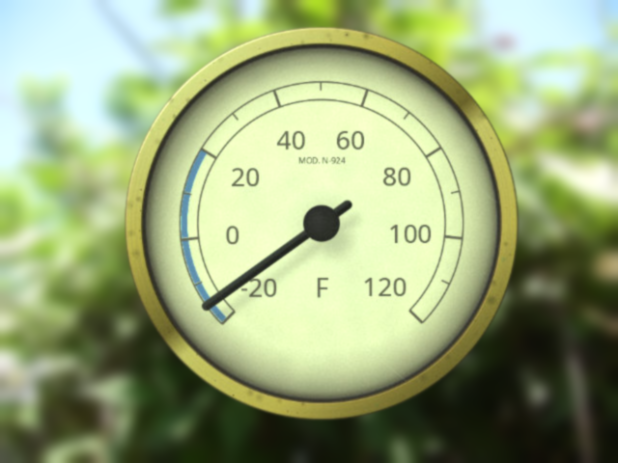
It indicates °F -15
